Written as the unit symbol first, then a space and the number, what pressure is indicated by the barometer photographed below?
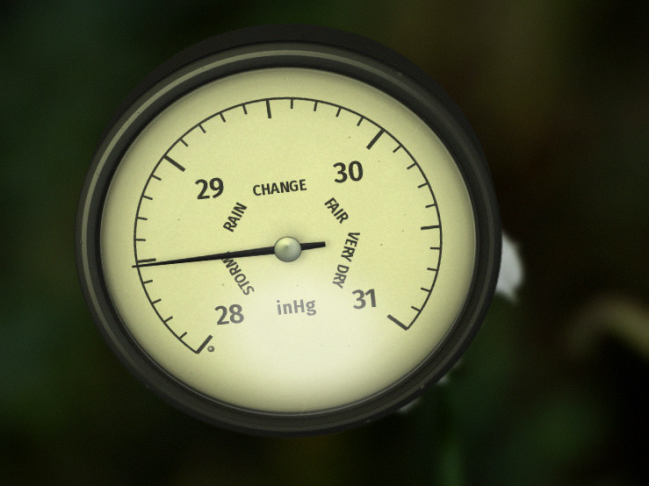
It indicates inHg 28.5
